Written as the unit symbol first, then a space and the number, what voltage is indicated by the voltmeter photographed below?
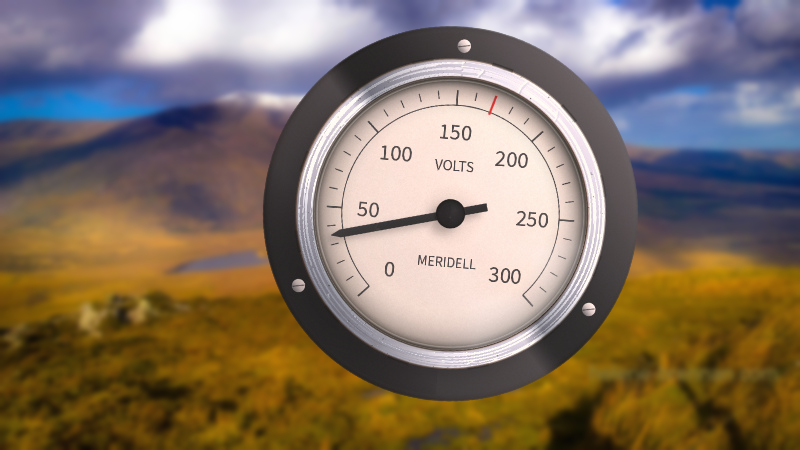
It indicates V 35
